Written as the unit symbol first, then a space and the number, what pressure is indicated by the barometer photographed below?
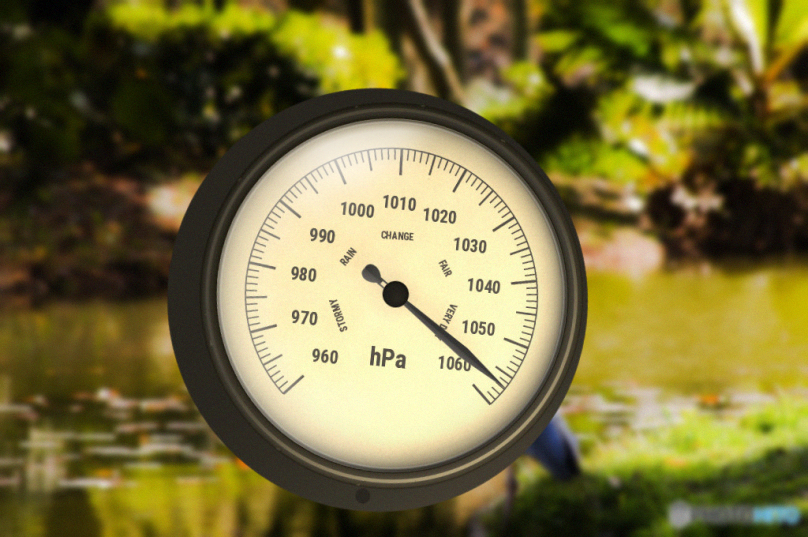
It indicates hPa 1057
